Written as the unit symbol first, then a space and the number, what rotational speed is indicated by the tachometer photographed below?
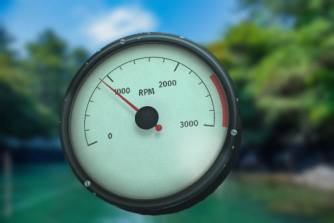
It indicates rpm 900
